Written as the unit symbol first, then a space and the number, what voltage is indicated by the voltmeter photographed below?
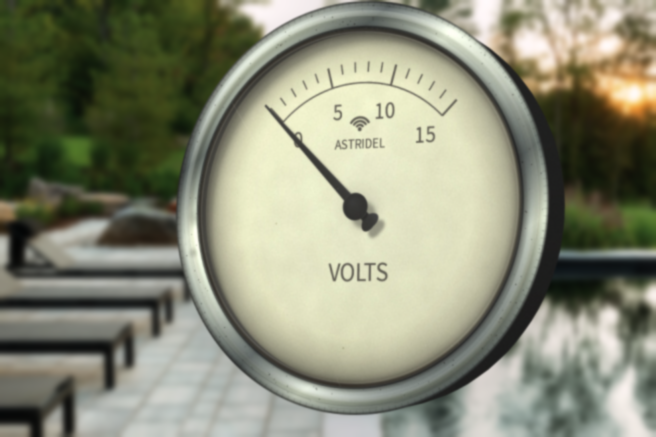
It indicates V 0
